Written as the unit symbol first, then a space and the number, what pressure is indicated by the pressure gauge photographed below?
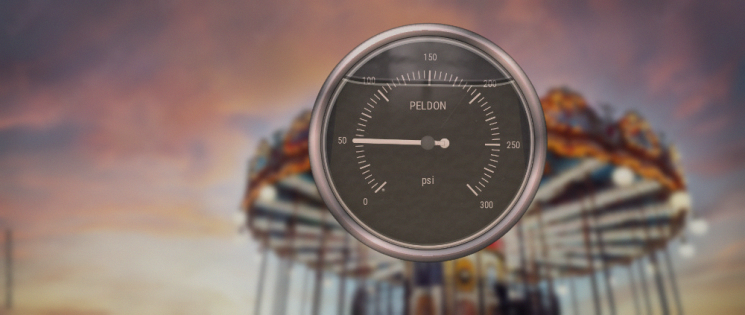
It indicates psi 50
